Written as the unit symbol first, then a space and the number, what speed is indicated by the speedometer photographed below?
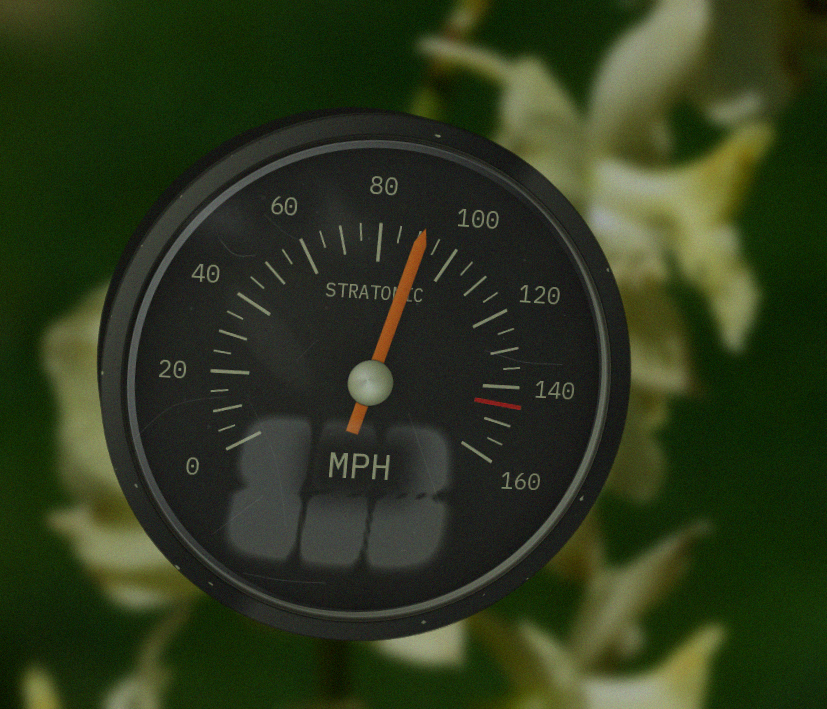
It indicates mph 90
